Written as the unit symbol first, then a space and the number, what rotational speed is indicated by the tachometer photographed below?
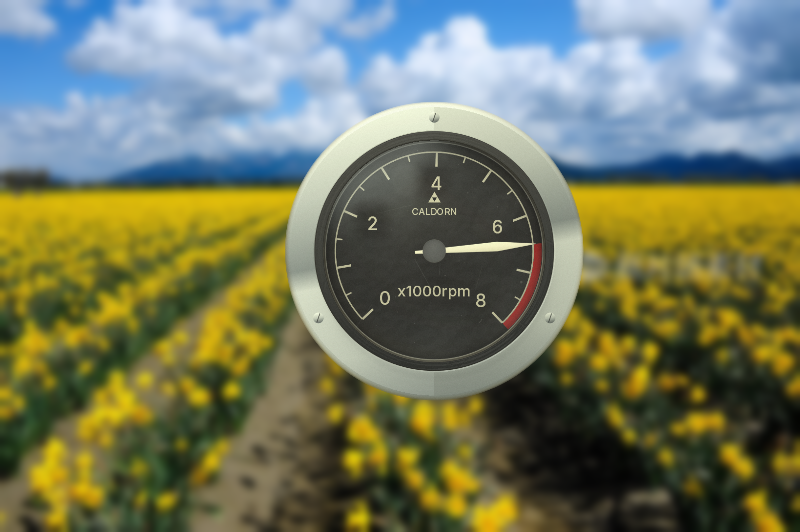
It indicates rpm 6500
